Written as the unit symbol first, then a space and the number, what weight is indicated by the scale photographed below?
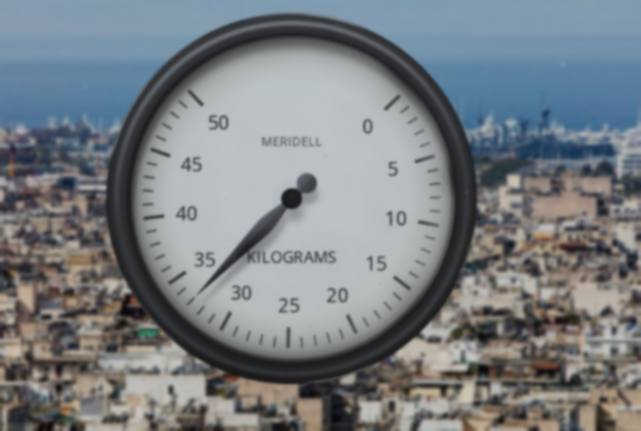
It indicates kg 33
